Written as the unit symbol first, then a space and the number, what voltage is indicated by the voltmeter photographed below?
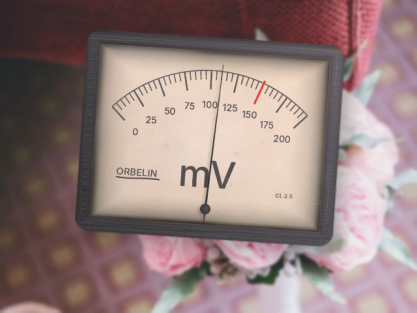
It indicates mV 110
